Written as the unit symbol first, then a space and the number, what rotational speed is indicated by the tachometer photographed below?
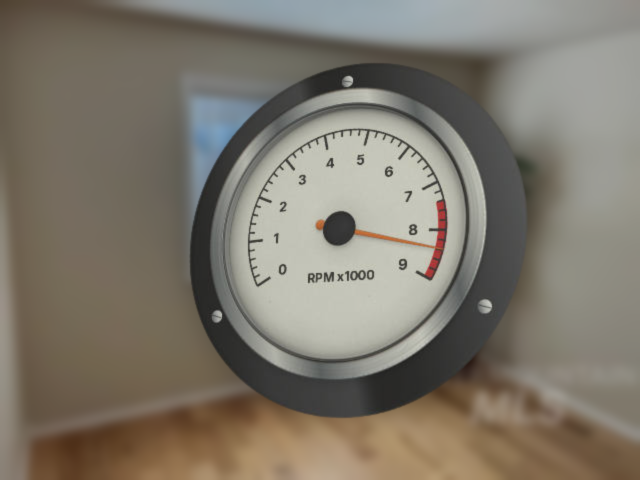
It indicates rpm 8400
